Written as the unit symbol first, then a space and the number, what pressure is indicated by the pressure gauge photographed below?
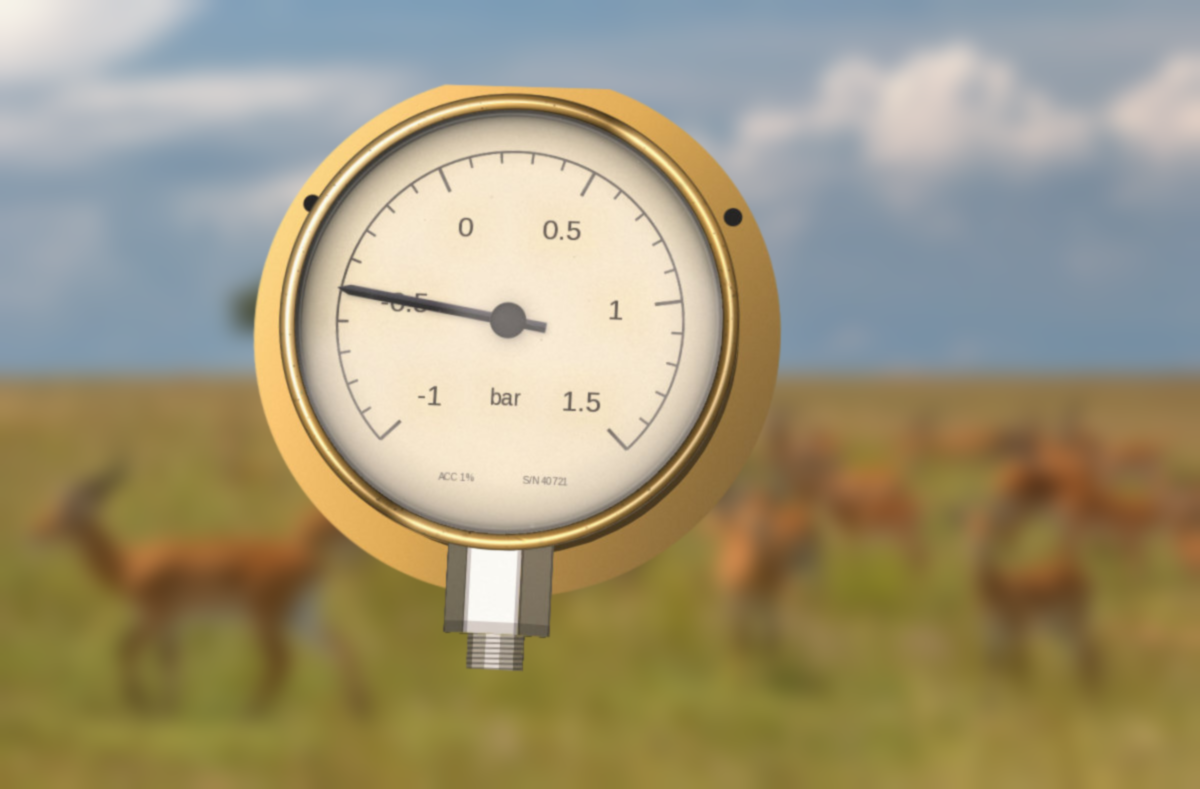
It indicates bar -0.5
